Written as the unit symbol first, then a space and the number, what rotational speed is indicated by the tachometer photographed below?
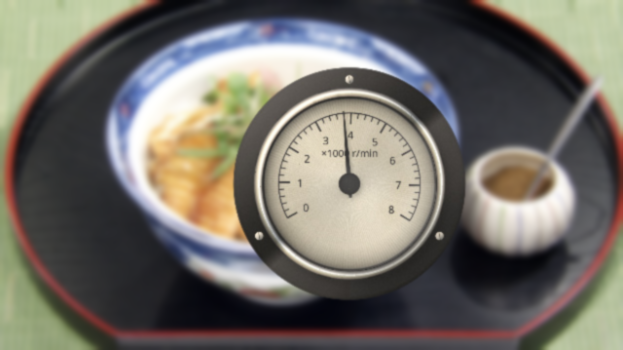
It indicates rpm 3800
